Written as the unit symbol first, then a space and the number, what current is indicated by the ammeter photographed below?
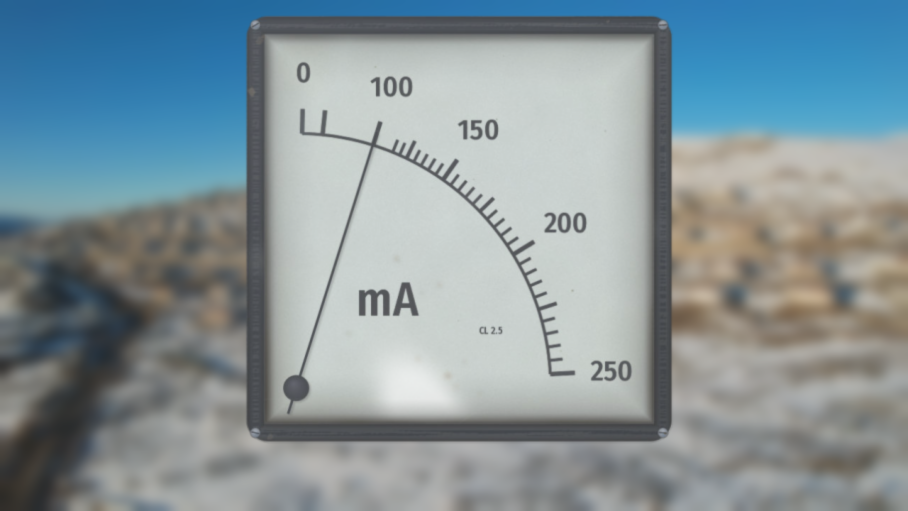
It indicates mA 100
